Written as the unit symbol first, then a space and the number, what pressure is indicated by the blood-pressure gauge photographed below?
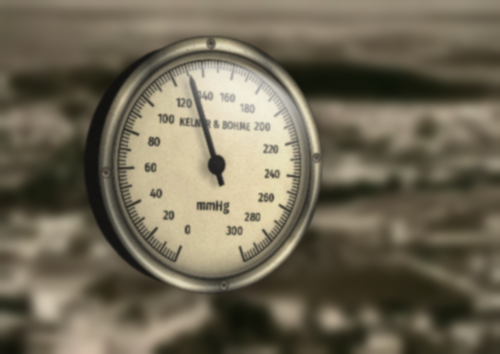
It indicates mmHg 130
